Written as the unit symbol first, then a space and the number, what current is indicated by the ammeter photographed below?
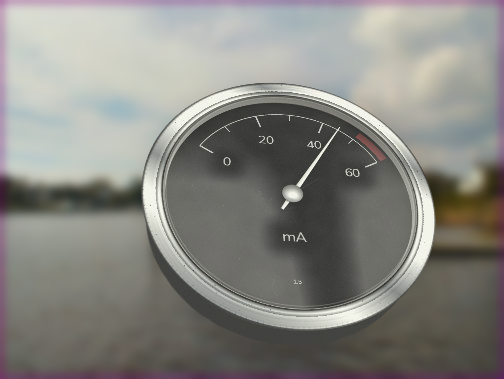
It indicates mA 45
